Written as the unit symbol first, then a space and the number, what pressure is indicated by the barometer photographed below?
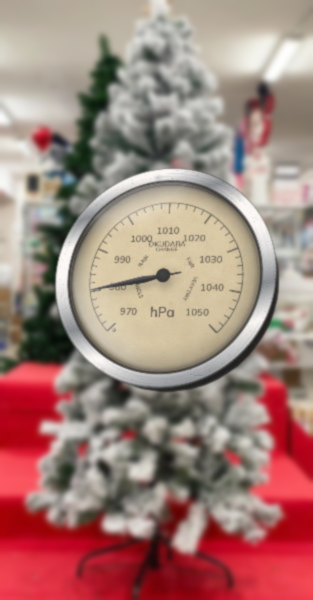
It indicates hPa 980
